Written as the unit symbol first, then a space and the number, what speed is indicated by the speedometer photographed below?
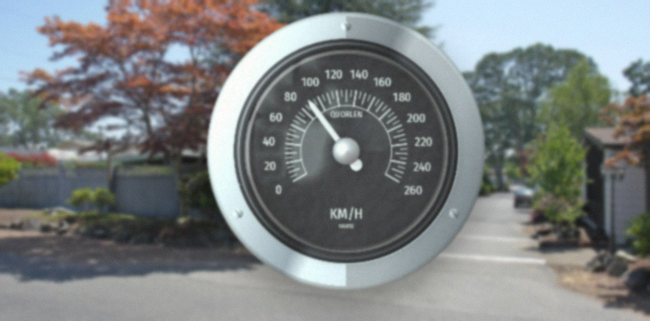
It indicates km/h 90
